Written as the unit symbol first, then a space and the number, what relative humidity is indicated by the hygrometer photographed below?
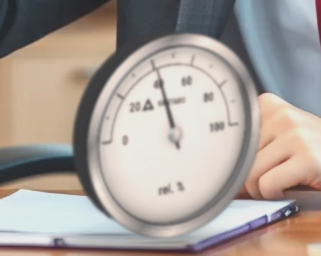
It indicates % 40
